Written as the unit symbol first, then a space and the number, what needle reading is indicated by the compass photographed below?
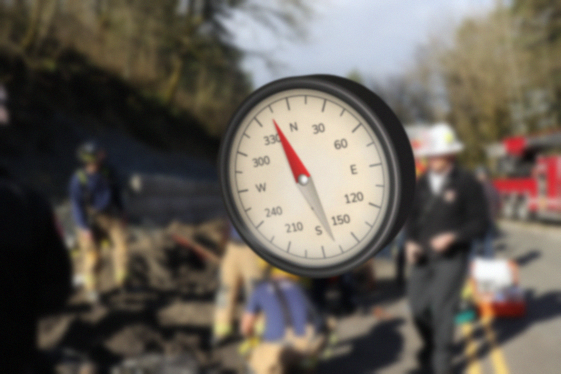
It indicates ° 345
